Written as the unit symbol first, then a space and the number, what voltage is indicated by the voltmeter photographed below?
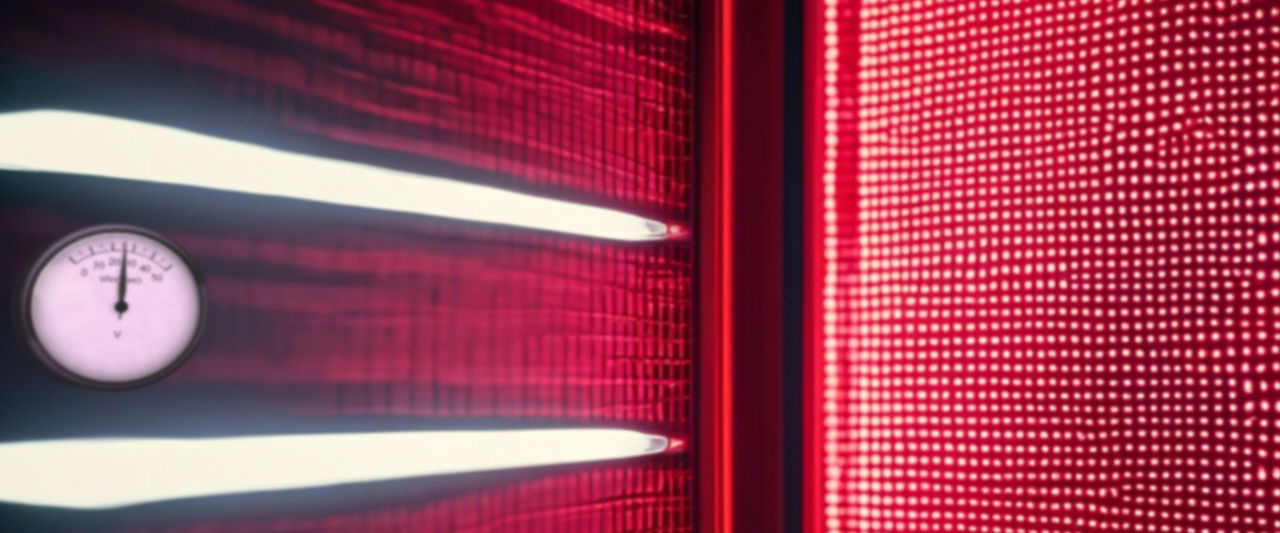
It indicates V 25
